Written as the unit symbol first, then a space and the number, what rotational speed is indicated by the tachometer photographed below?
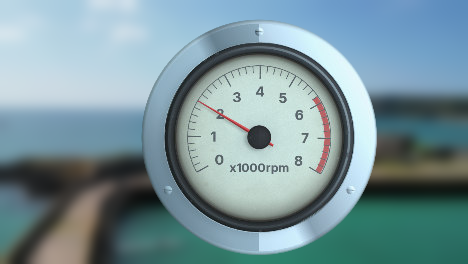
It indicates rpm 2000
